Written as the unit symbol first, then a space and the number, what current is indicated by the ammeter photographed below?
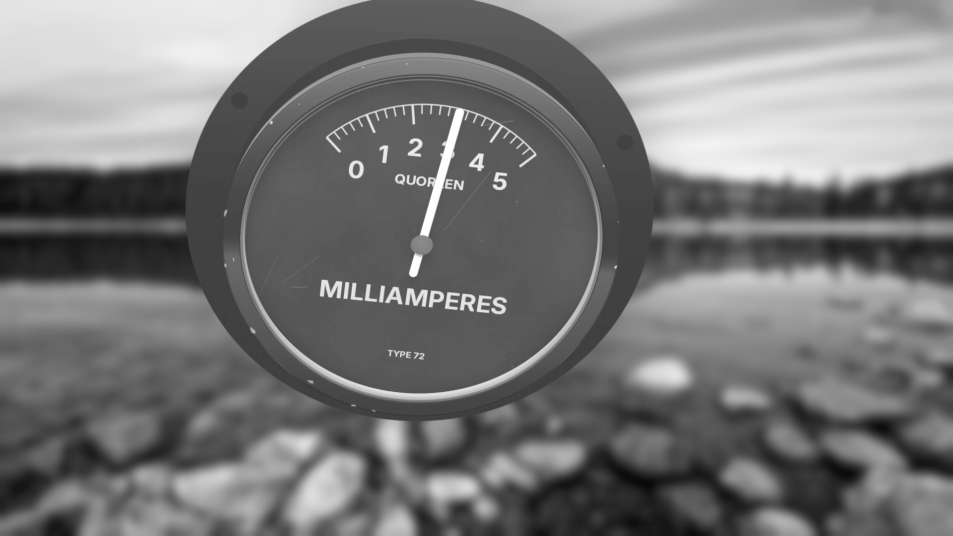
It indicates mA 3
